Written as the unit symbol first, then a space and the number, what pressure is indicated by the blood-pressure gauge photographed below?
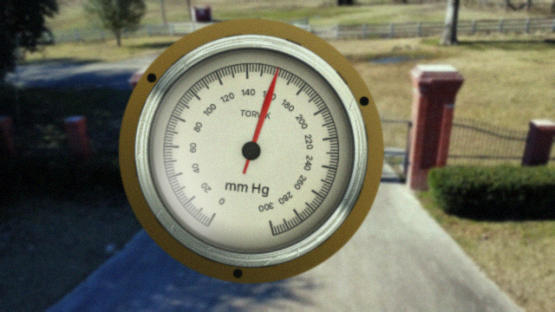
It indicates mmHg 160
